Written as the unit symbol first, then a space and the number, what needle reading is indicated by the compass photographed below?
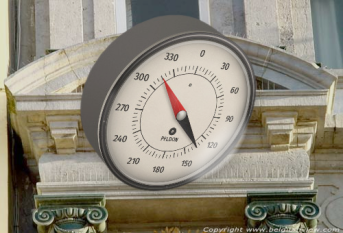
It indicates ° 315
